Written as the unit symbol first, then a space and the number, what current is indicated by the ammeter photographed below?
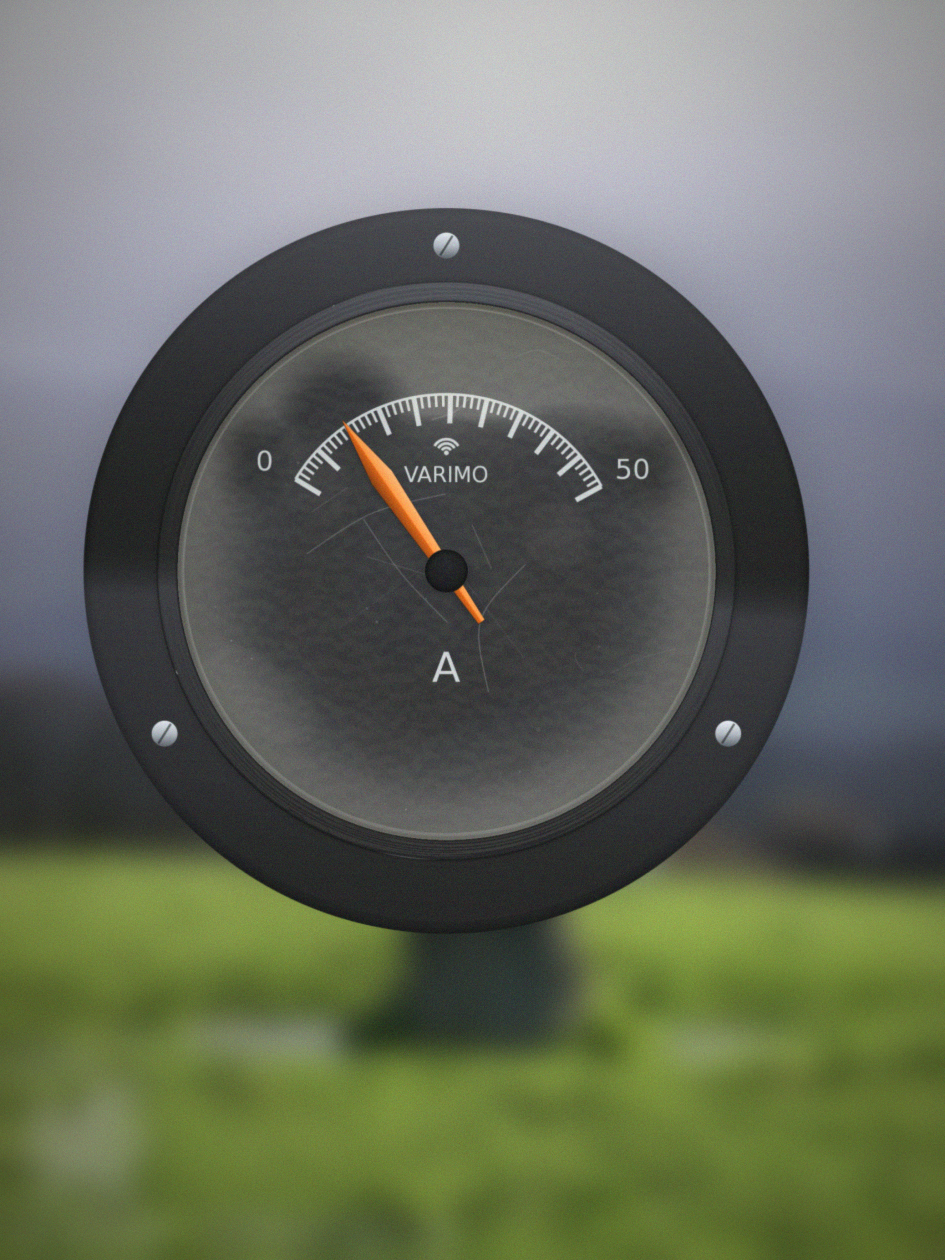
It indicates A 10
